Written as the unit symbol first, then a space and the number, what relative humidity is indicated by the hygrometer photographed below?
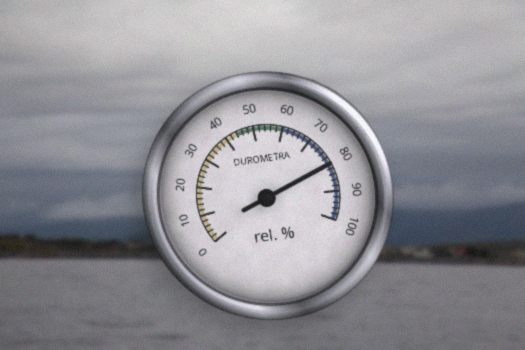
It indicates % 80
